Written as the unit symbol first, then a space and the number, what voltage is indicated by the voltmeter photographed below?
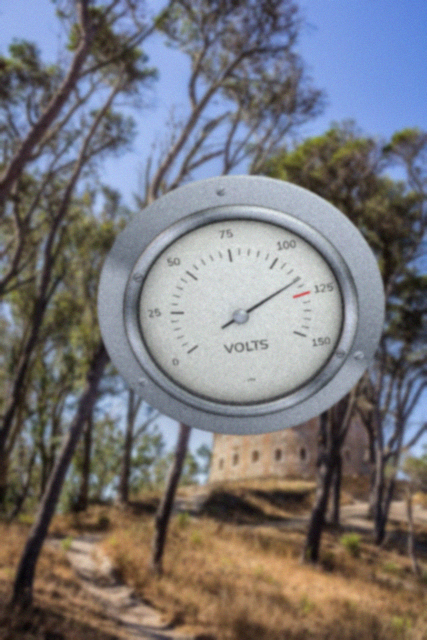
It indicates V 115
